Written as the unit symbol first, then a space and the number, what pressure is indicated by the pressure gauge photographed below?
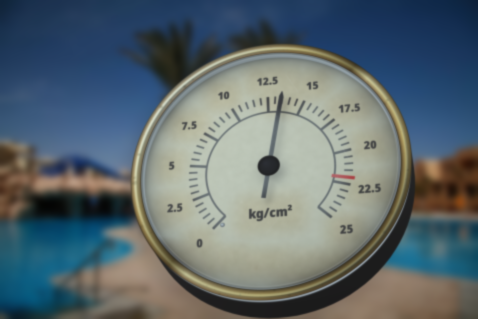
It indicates kg/cm² 13.5
